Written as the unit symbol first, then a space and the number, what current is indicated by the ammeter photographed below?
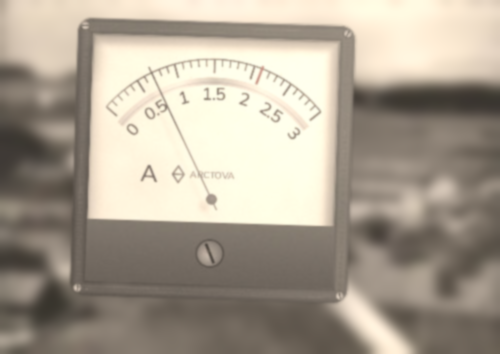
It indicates A 0.7
